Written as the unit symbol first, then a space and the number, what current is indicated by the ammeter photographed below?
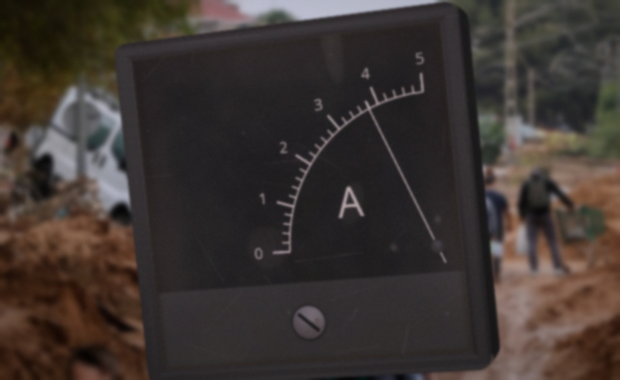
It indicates A 3.8
